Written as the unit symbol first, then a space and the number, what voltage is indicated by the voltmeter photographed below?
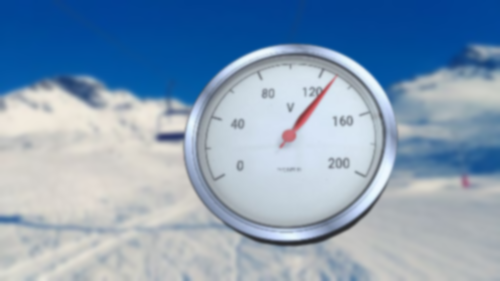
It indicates V 130
